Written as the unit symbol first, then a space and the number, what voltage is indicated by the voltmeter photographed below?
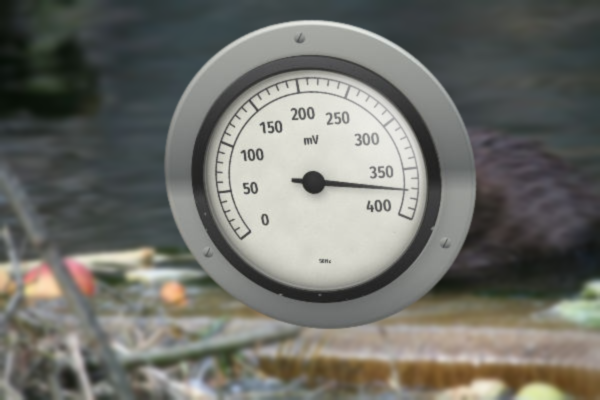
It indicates mV 370
